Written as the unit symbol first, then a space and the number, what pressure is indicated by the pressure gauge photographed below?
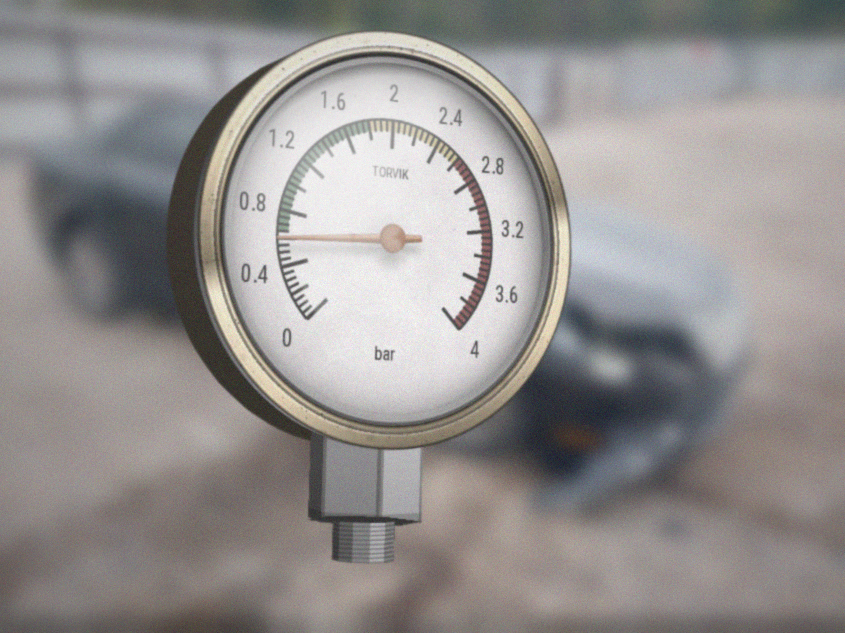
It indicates bar 0.6
